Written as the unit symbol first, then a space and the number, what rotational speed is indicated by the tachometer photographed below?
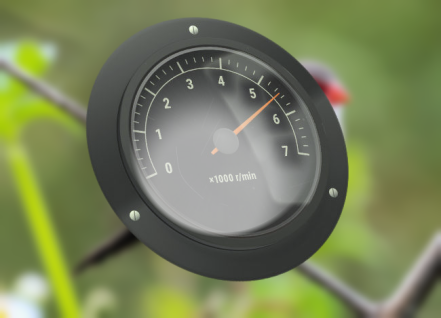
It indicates rpm 5500
